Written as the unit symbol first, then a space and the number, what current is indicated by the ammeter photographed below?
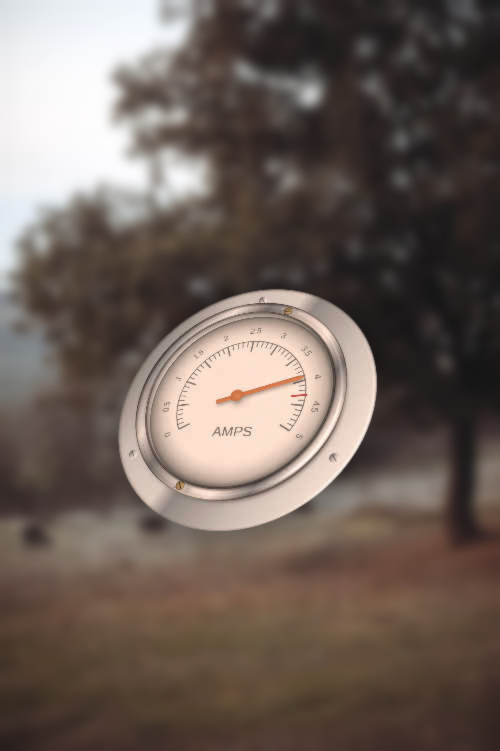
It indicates A 4
